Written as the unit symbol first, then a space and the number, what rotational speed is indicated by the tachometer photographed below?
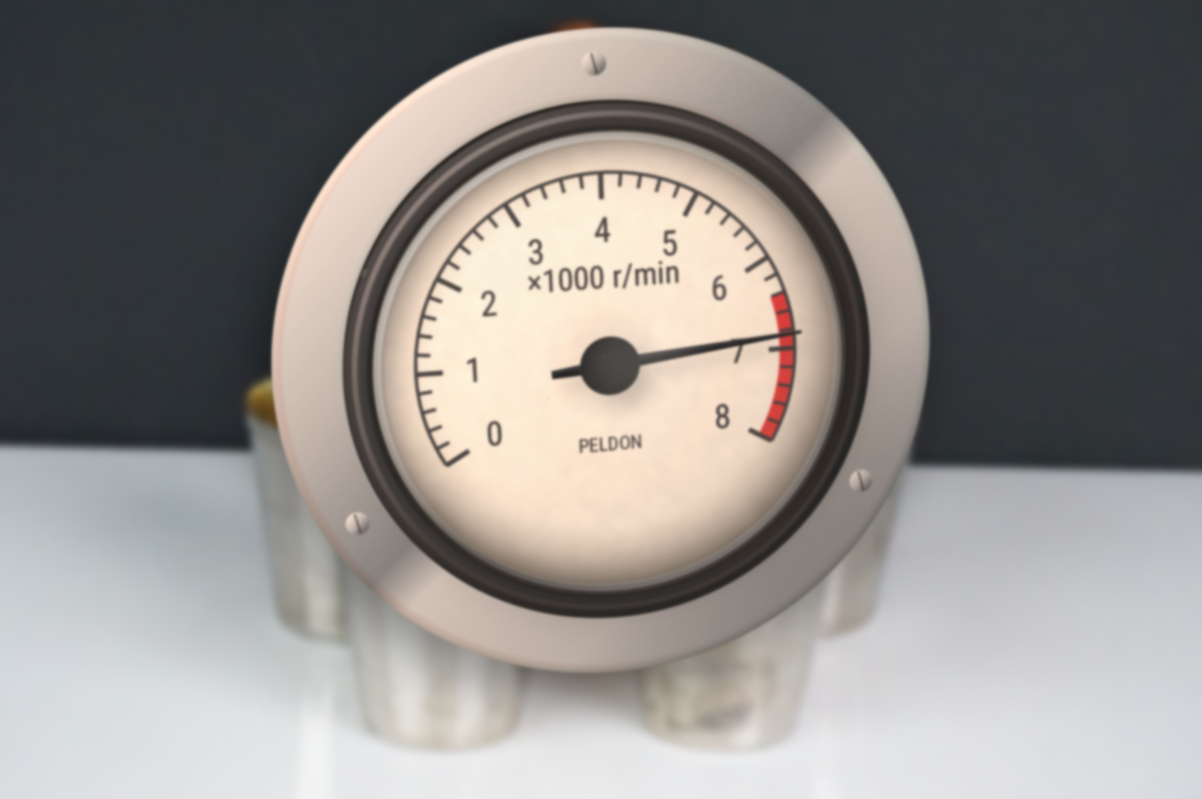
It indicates rpm 6800
